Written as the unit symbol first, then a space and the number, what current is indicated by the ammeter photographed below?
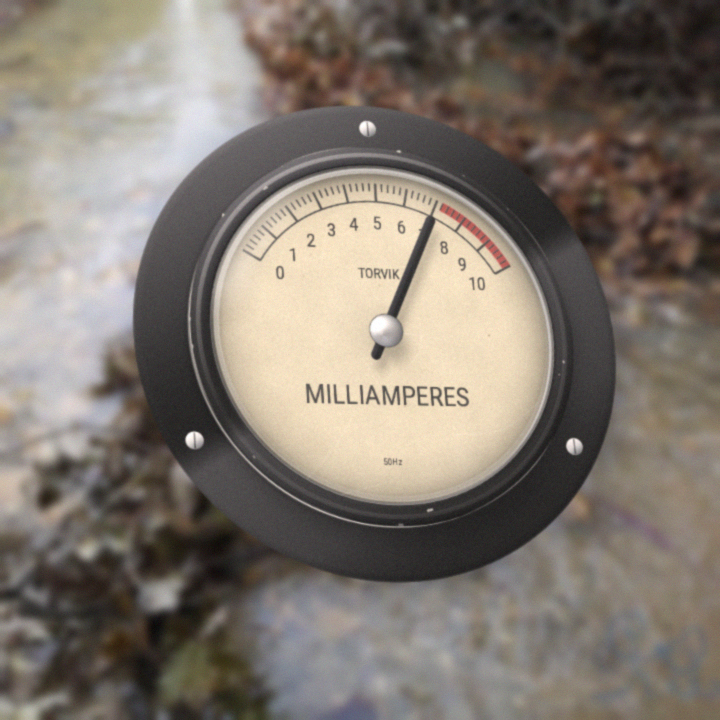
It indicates mA 7
